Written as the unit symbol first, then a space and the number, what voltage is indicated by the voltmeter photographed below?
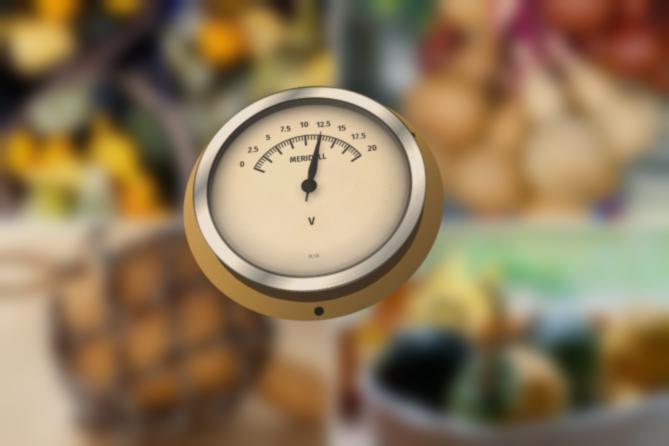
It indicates V 12.5
